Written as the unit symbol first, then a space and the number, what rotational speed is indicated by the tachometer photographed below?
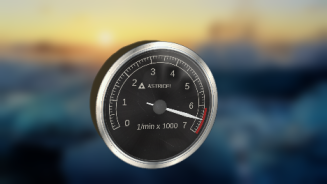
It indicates rpm 6500
